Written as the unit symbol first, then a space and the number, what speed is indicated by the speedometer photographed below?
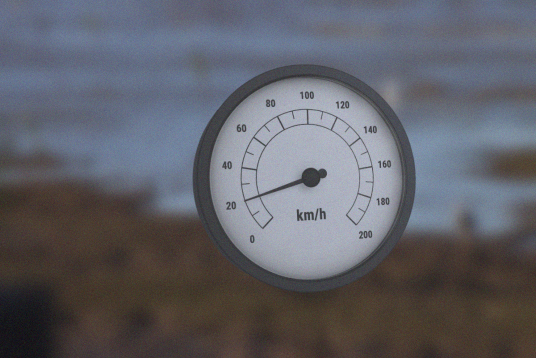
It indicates km/h 20
